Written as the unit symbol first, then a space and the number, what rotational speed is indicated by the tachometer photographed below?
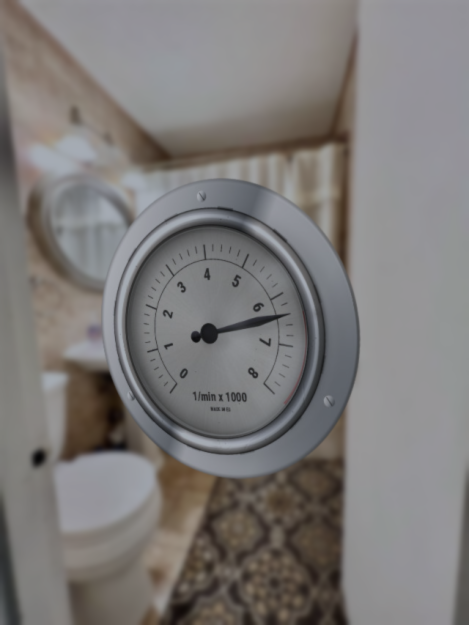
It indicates rpm 6400
